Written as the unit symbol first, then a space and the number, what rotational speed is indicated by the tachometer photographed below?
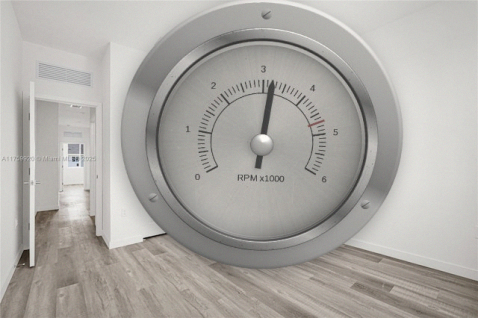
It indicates rpm 3200
